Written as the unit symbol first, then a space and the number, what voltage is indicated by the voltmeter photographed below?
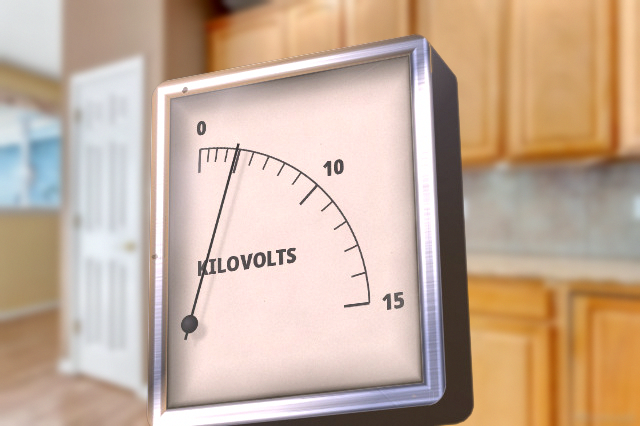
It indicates kV 5
